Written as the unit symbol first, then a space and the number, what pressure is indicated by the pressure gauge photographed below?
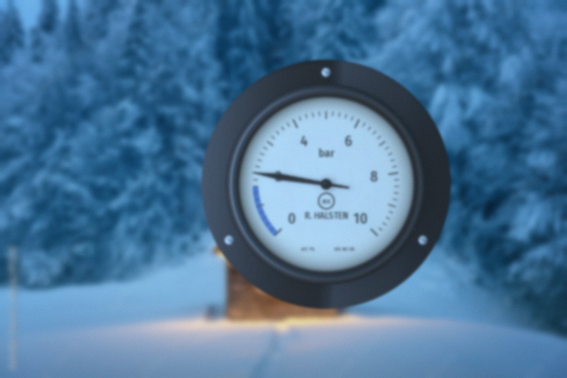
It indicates bar 2
